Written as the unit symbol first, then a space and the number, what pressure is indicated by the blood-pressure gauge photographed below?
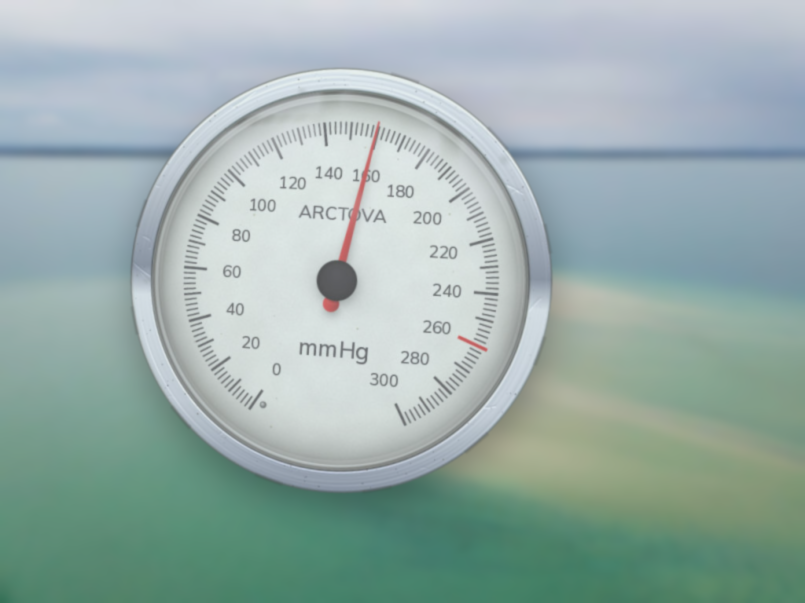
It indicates mmHg 160
